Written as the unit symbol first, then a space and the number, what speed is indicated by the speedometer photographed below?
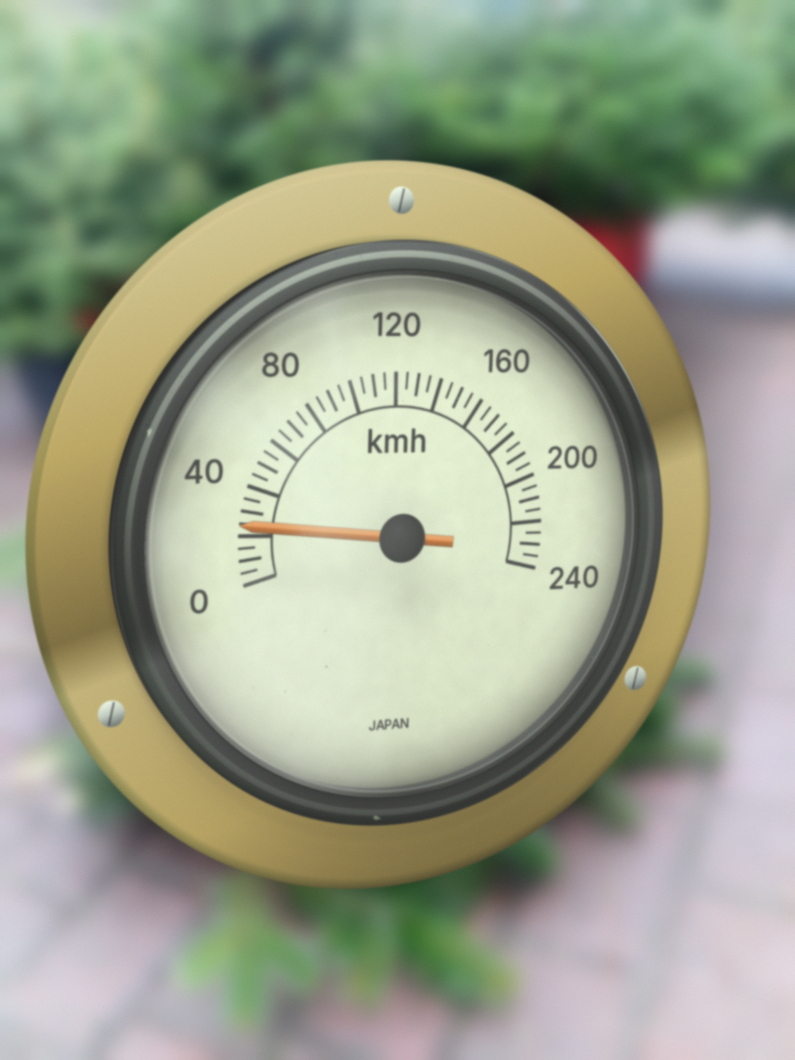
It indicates km/h 25
